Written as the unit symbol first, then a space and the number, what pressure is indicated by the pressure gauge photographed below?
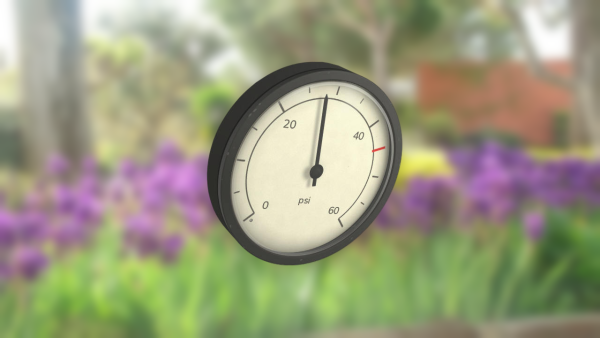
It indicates psi 27.5
